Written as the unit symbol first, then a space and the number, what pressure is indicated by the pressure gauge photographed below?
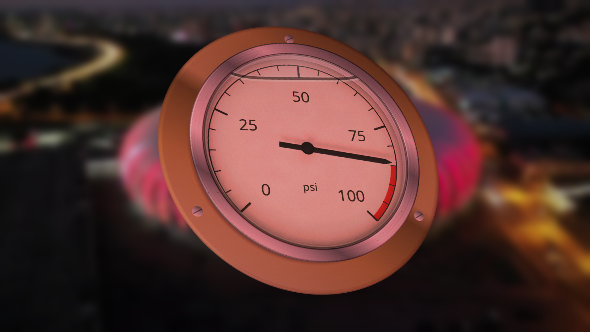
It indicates psi 85
